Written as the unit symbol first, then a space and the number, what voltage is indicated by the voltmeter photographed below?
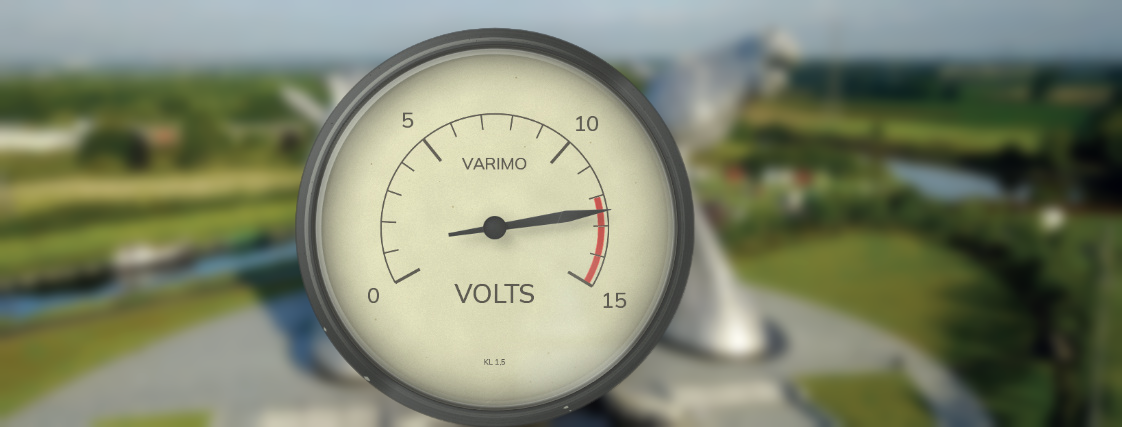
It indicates V 12.5
